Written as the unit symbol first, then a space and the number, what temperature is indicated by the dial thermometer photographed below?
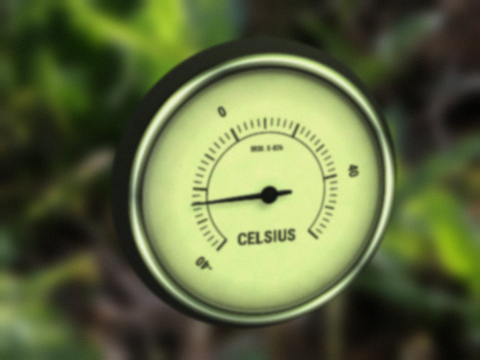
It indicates °C -24
